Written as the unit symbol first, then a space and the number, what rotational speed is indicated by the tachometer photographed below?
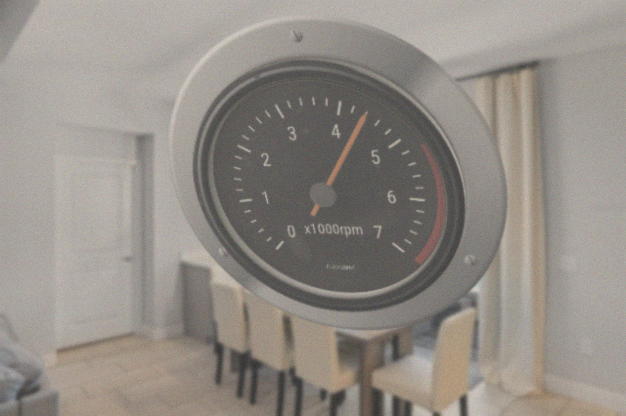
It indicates rpm 4400
